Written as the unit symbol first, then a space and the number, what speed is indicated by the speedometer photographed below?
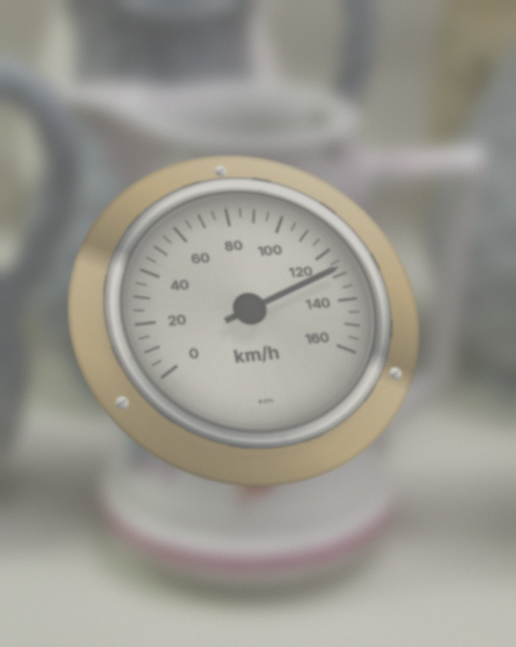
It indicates km/h 127.5
